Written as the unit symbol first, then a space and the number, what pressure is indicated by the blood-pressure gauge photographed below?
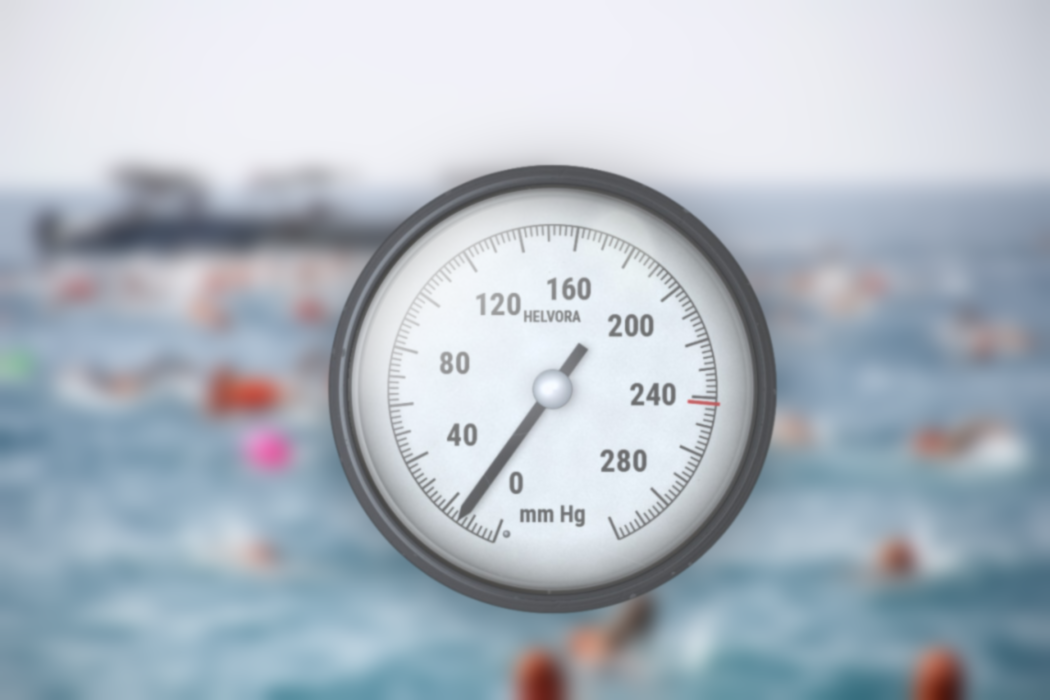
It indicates mmHg 14
